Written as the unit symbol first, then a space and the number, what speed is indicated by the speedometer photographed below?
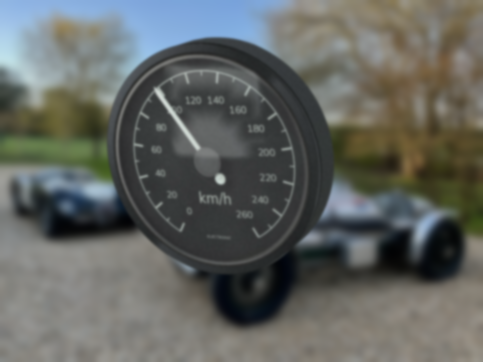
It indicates km/h 100
